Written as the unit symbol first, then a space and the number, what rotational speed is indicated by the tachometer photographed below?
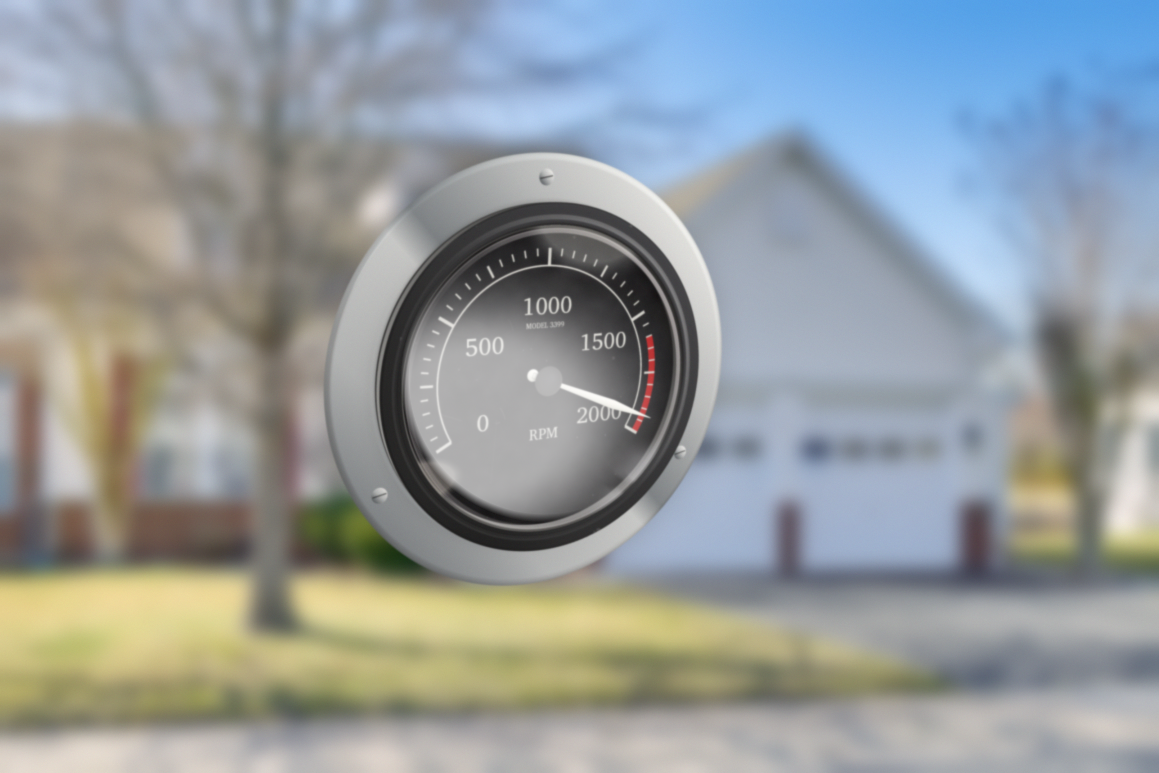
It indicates rpm 1925
